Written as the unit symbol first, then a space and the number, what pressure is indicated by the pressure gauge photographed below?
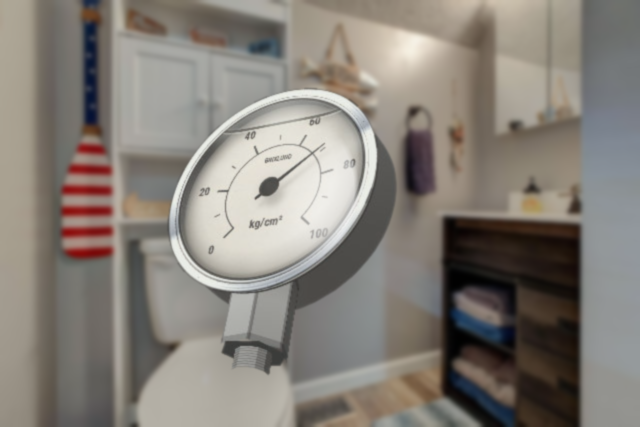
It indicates kg/cm² 70
